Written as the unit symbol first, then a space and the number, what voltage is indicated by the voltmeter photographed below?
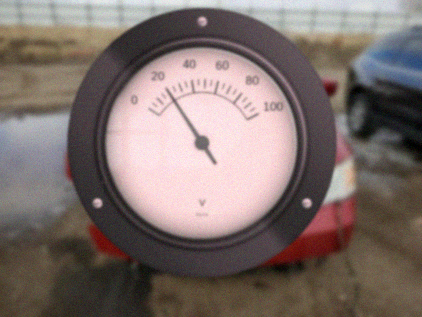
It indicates V 20
